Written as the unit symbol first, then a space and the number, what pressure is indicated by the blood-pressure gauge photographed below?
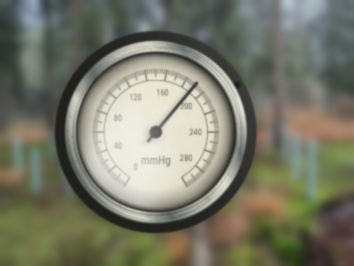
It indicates mmHg 190
